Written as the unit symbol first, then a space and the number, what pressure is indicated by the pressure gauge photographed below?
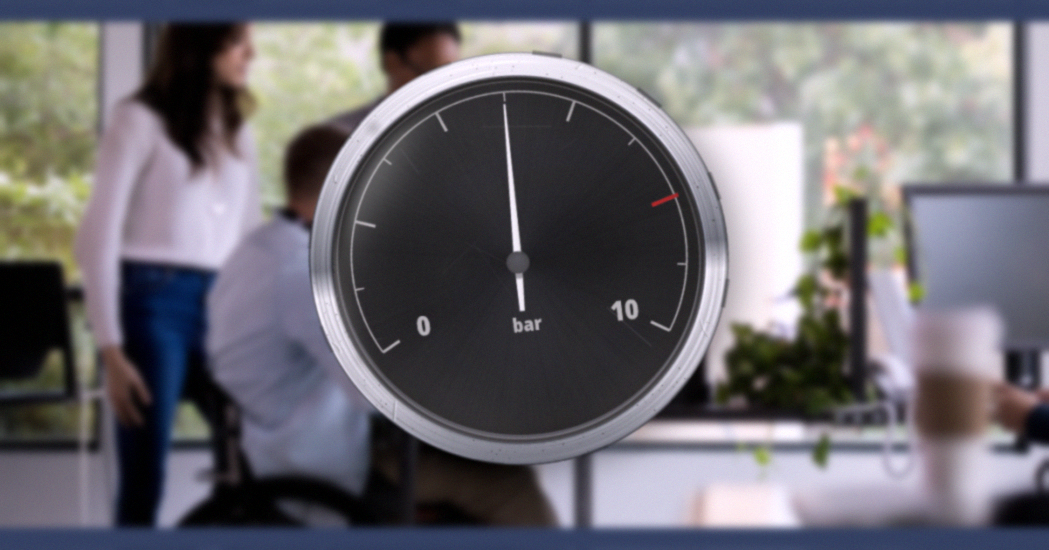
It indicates bar 5
